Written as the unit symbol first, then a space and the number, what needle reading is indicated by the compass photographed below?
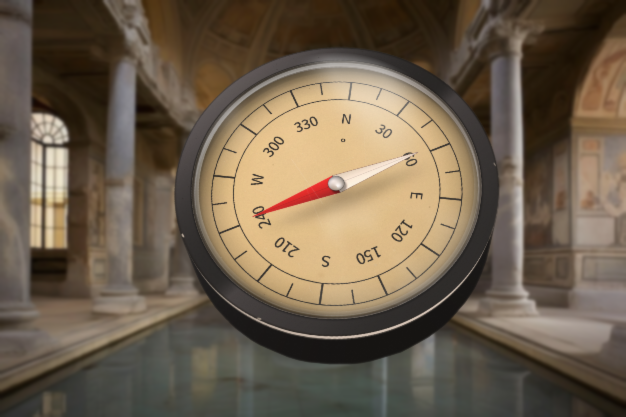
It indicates ° 240
